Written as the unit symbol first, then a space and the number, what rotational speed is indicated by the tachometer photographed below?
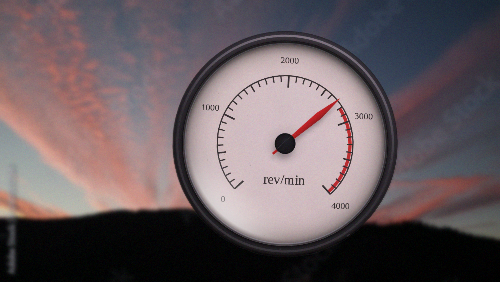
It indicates rpm 2700
